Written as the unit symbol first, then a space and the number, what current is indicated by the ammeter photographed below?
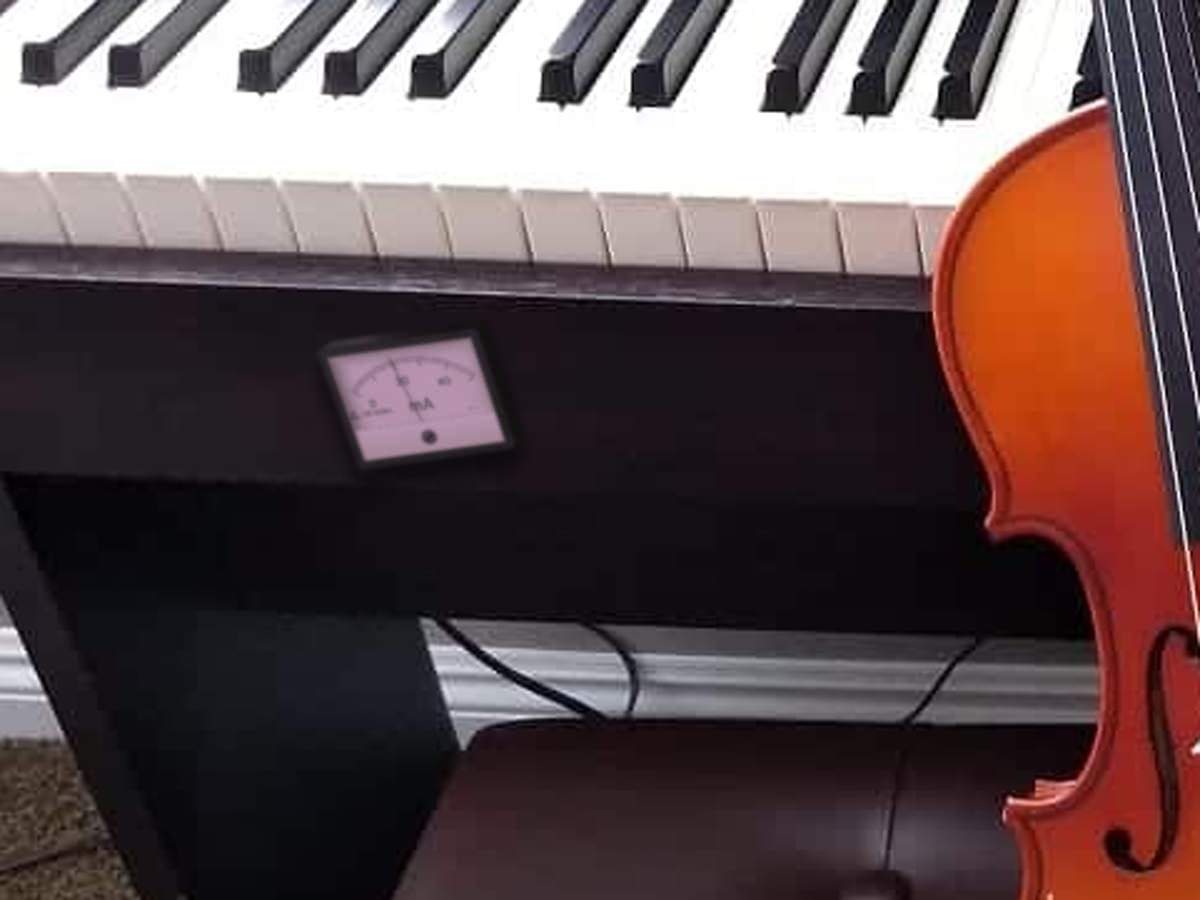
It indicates mA 20
